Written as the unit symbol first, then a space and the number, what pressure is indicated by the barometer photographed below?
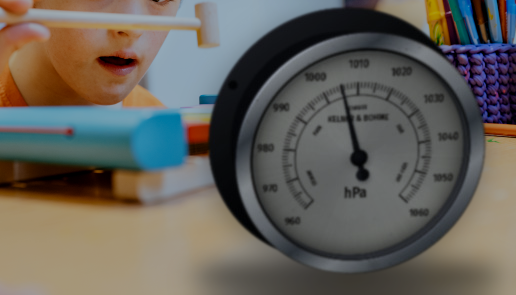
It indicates hPa 1005
